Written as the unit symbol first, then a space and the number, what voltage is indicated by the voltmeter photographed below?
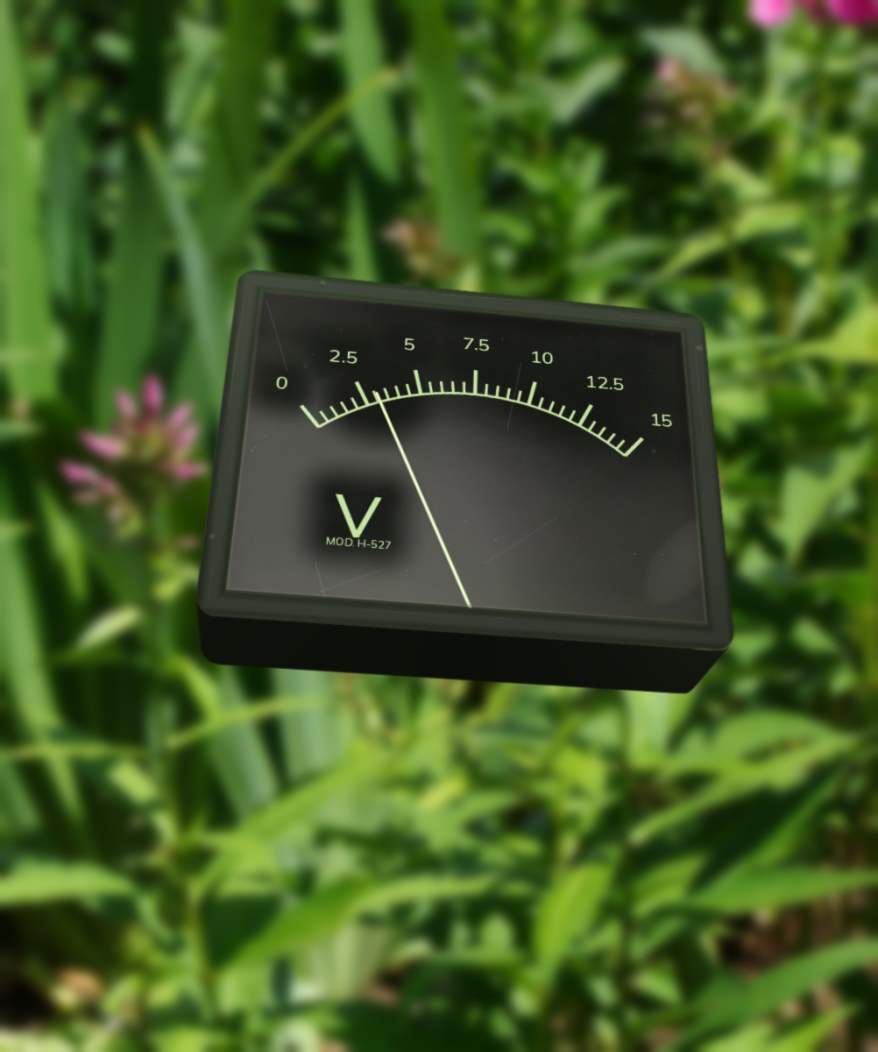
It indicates V 3
